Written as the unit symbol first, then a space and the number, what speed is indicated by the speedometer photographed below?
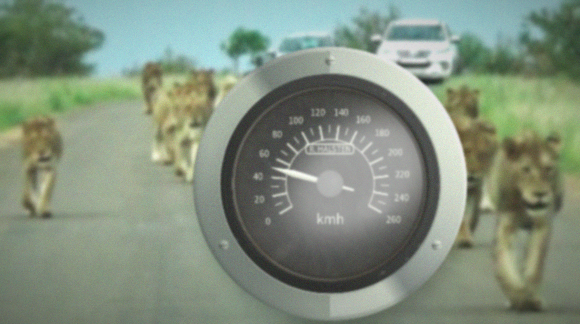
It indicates km/h 50
